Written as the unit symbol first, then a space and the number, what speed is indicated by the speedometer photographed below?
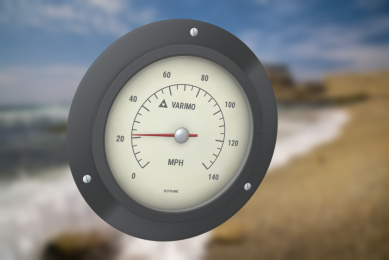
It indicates mph 22.5
